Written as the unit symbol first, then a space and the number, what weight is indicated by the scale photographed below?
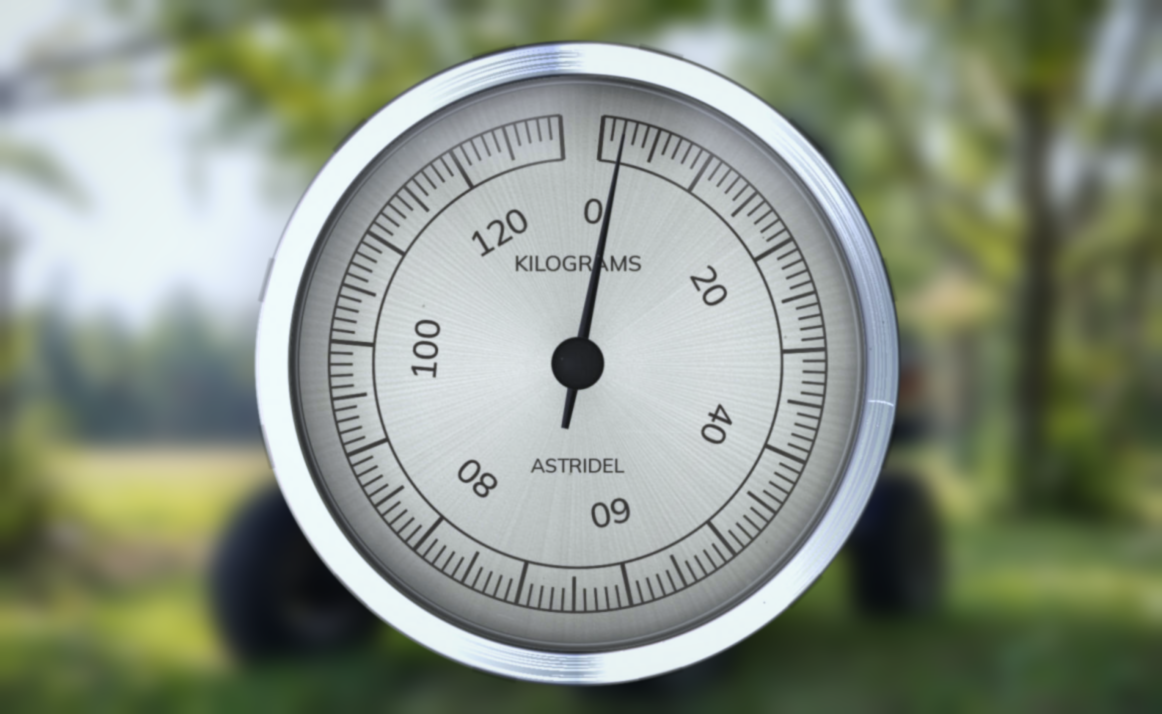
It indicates kg 2
